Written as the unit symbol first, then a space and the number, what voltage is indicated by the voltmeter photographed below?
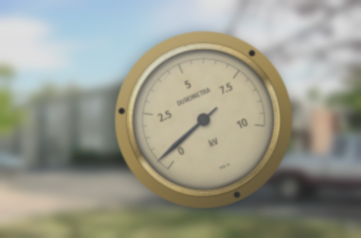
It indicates kV 0.5
